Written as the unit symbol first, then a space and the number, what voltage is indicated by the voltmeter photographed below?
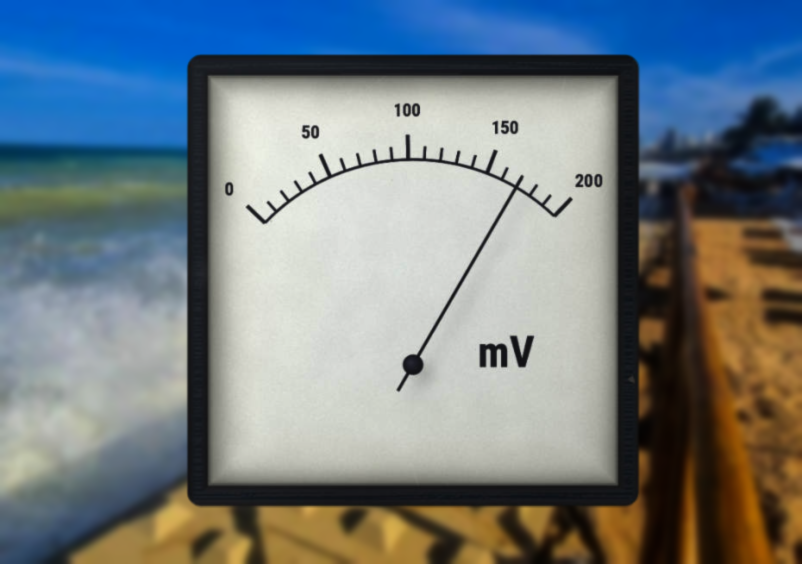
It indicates mV 170
